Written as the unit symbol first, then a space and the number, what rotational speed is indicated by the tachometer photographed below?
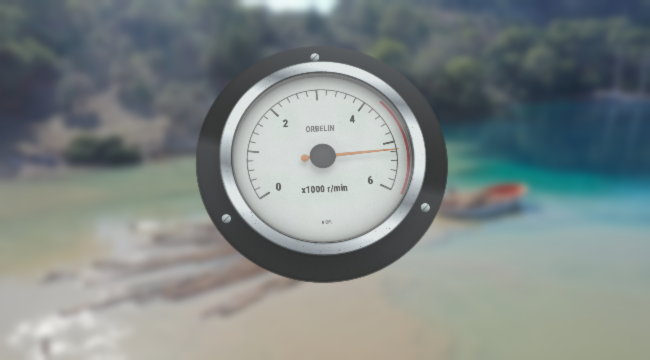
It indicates rpm 5200
